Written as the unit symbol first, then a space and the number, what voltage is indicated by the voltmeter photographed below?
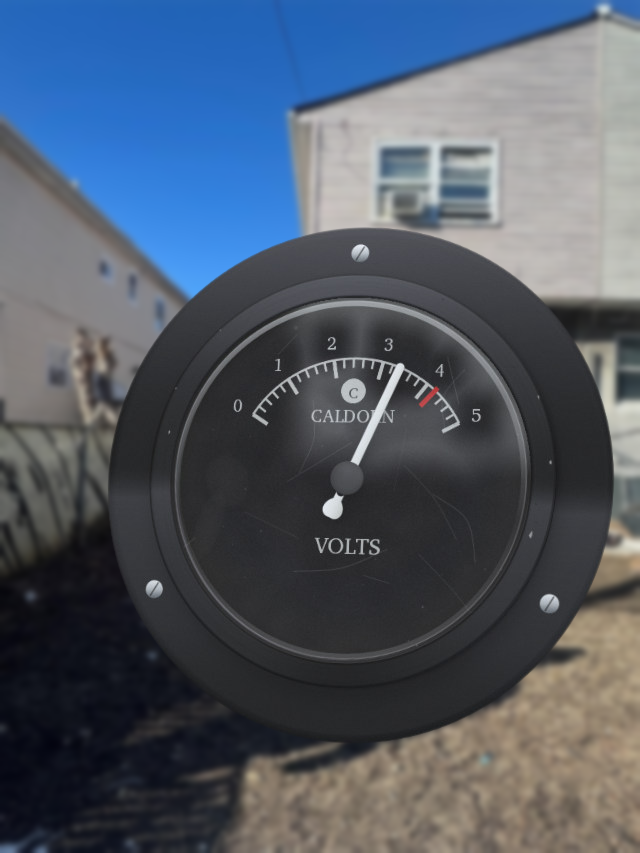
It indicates V 3.4
